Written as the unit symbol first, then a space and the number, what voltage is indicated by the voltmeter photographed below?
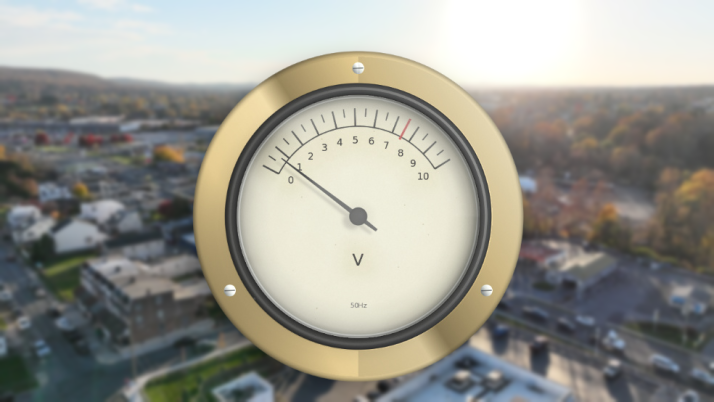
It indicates V 0.75
